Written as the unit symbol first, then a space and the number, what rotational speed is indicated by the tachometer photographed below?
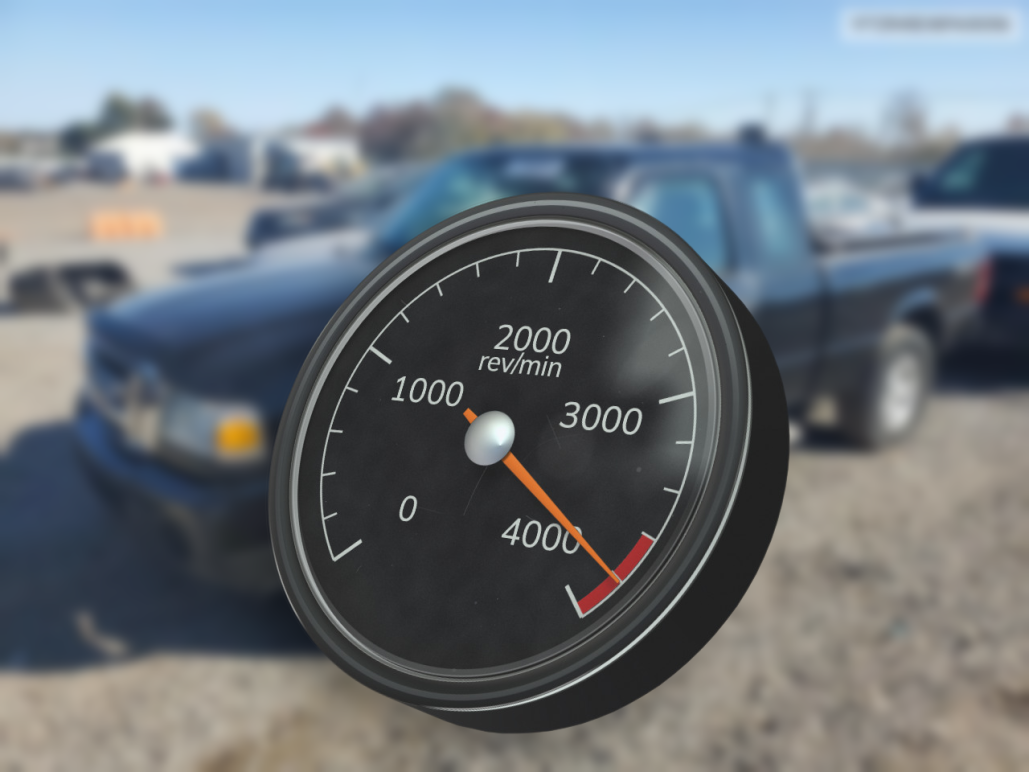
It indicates rpm 3800
